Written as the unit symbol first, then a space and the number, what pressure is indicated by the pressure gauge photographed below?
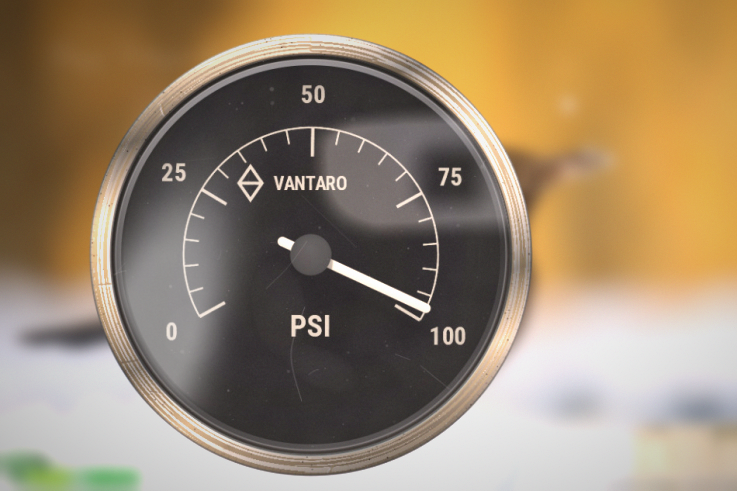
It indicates psi 97.5
